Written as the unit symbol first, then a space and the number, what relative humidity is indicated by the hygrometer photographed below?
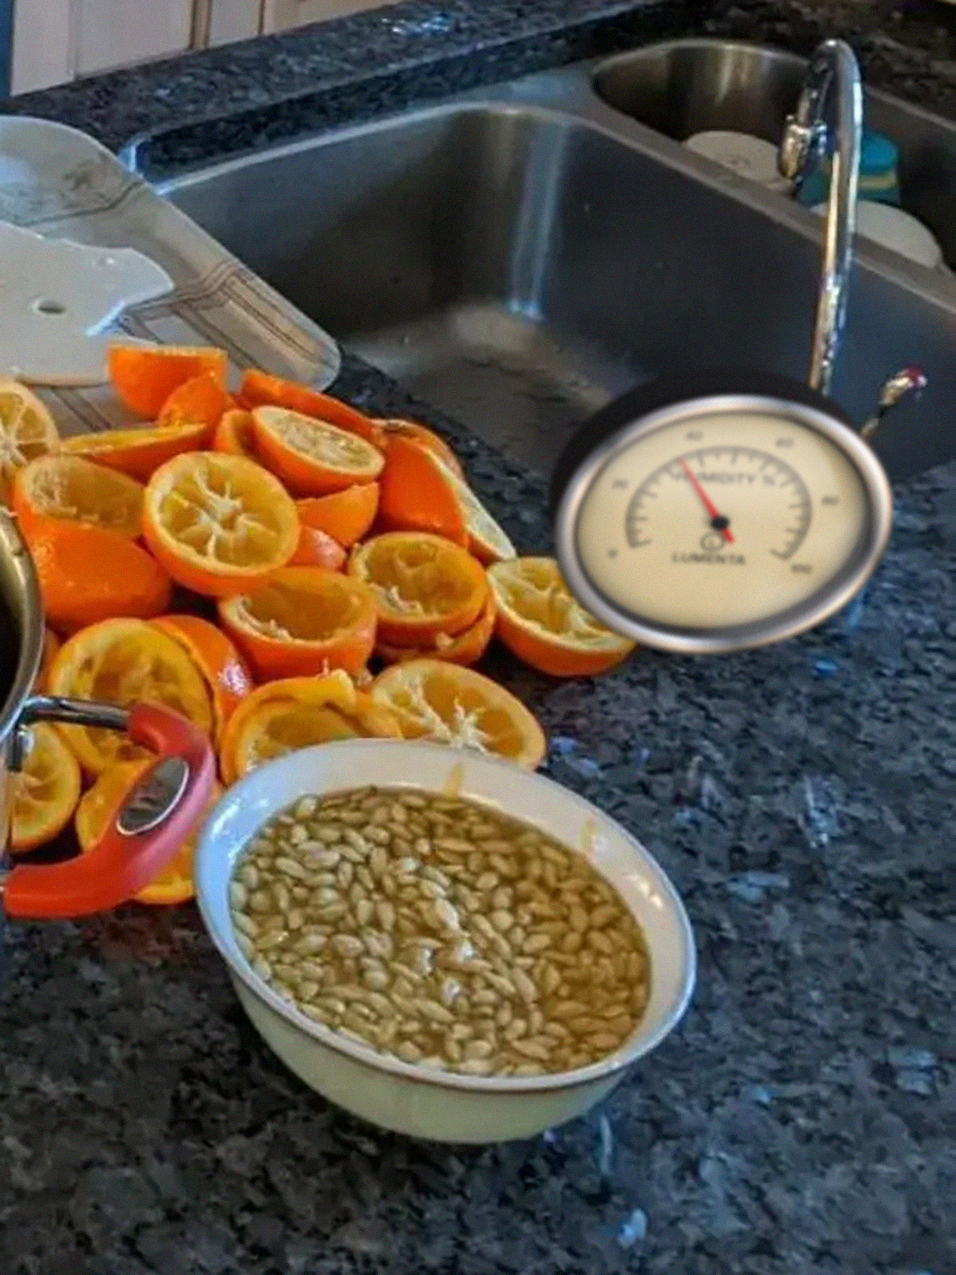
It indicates % 35
